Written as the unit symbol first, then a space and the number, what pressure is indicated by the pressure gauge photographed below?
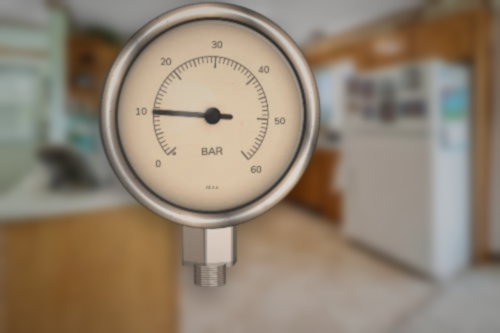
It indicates bar 10
